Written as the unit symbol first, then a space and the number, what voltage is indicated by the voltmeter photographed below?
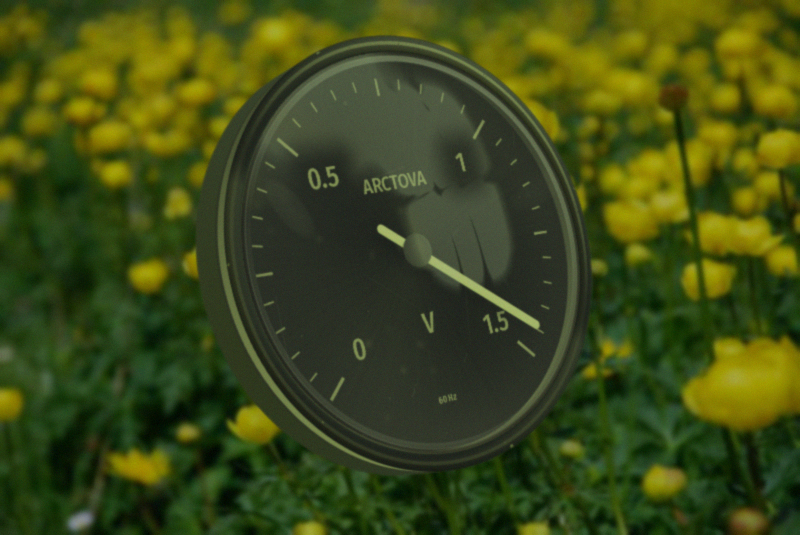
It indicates V 1.45
